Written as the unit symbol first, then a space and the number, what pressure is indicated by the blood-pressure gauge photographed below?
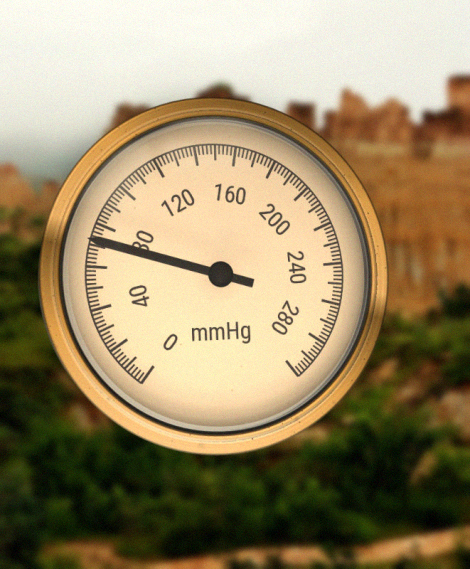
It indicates mmHg 72
